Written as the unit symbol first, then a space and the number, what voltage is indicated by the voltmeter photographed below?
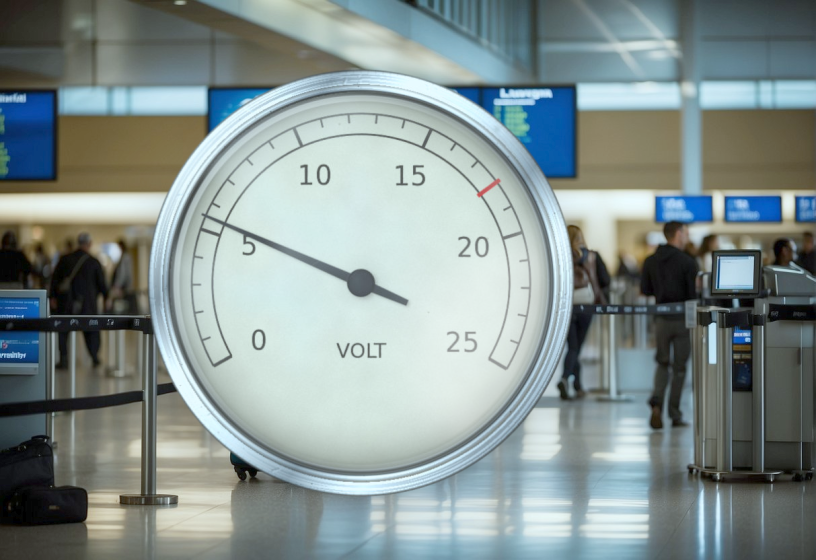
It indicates V 5.5
